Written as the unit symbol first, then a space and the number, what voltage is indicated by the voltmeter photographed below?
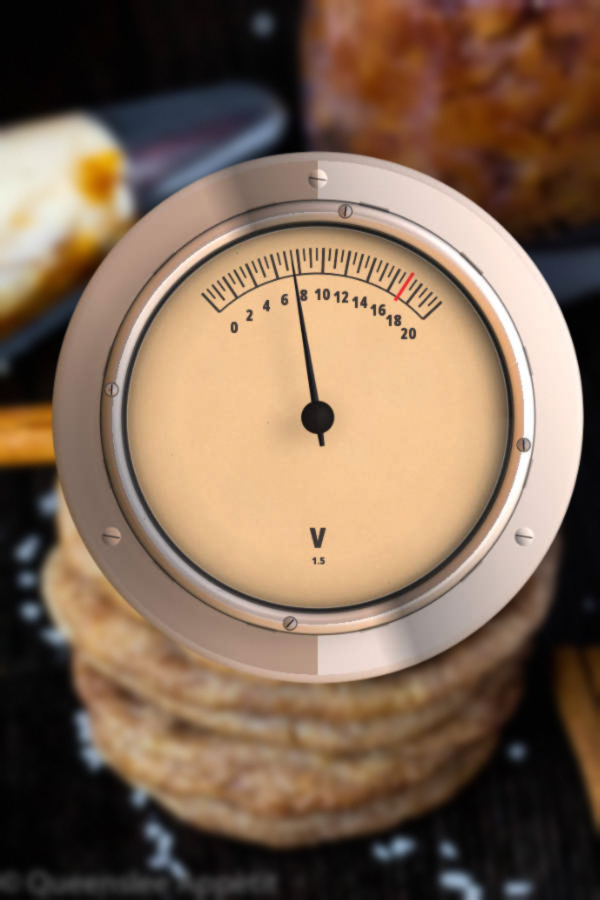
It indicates V 7.5
